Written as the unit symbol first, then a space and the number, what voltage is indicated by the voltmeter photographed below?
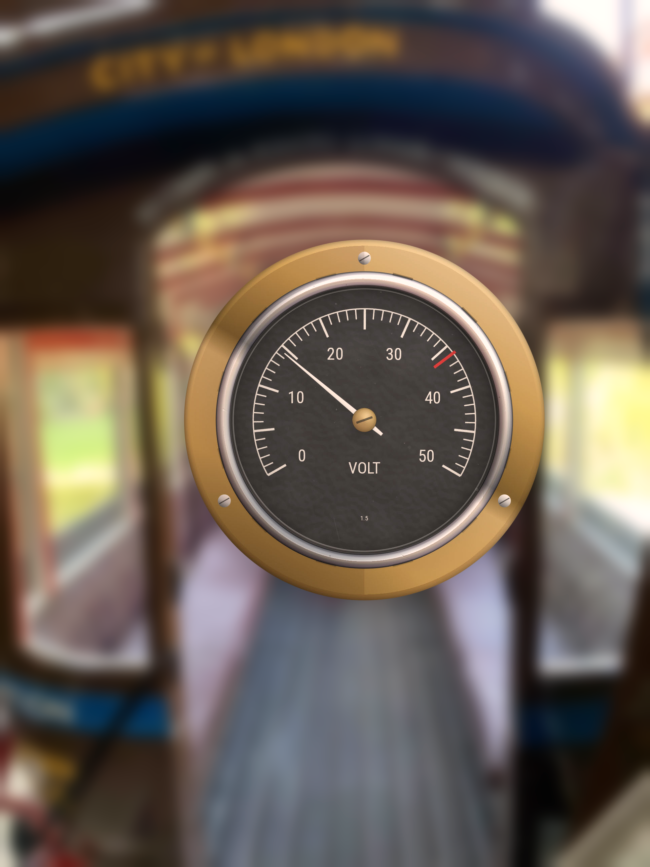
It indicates V 14.5
